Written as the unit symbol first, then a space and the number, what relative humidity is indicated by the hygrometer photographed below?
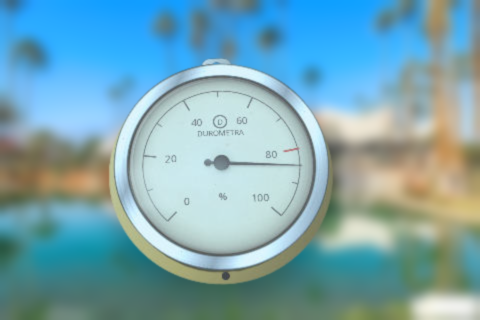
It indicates % 85
